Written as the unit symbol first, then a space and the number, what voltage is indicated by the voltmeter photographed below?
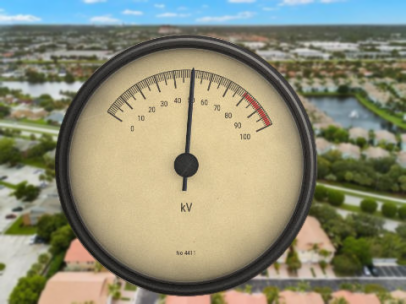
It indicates kV 50
